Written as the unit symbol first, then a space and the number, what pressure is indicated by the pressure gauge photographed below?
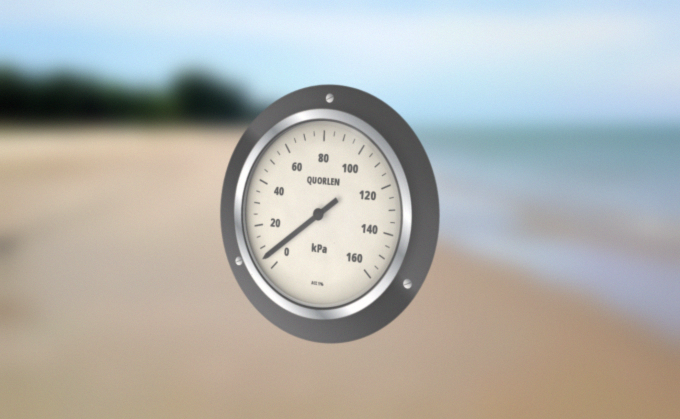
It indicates kPa 5
